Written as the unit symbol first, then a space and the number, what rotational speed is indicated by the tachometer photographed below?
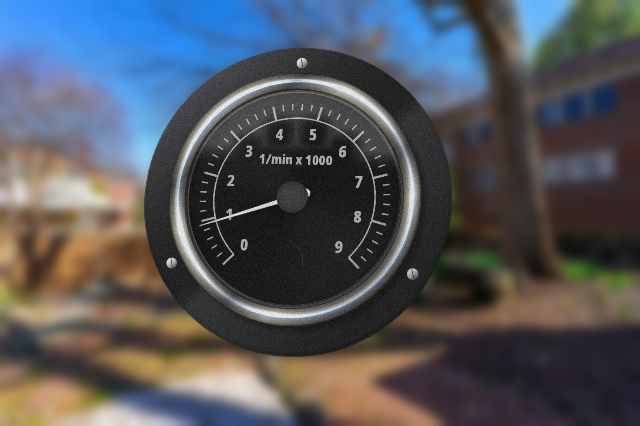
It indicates rpm 900
